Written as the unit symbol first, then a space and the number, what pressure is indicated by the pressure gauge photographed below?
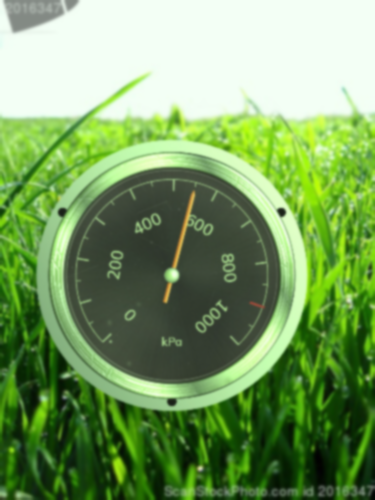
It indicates kPa 550
